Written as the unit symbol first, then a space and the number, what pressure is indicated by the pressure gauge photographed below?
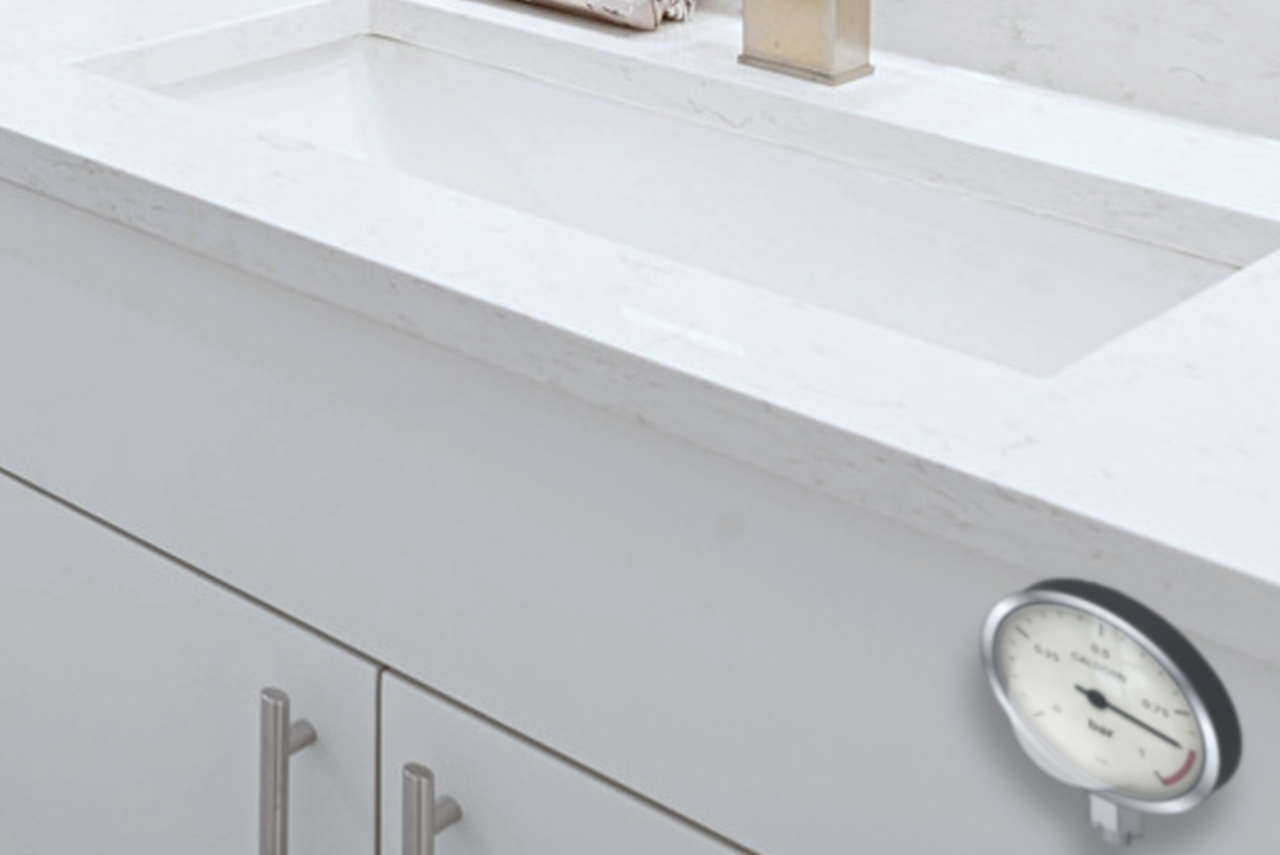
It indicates bar 0.85
